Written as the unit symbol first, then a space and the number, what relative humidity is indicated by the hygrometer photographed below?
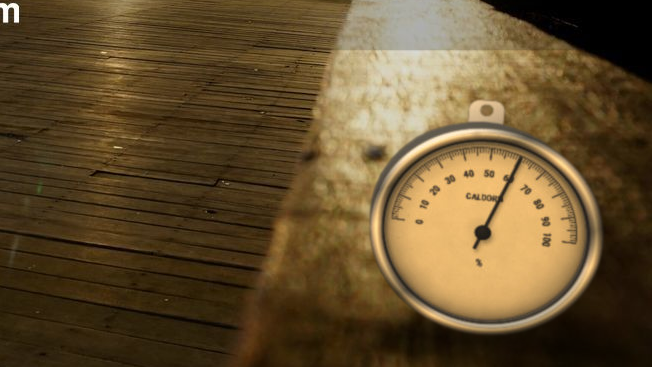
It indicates % 60
